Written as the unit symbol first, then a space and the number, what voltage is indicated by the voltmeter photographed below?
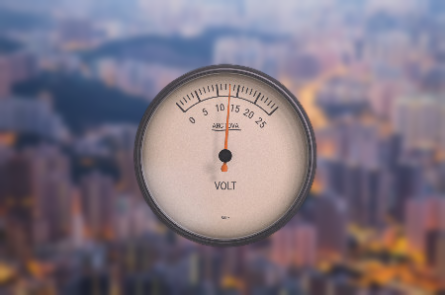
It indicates V 13
